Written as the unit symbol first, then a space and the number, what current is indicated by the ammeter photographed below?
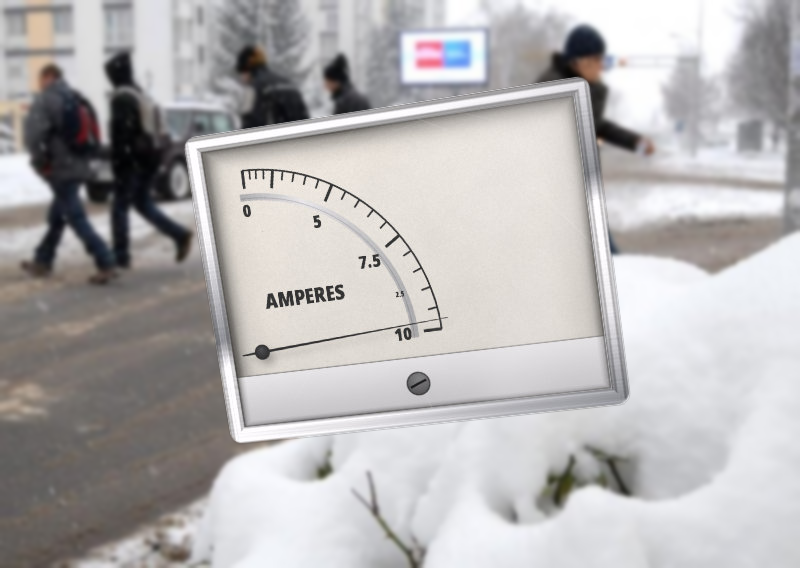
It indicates A 9.75
